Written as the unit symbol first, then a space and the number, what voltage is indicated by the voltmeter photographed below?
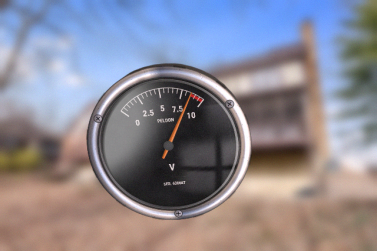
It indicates V 8.5
